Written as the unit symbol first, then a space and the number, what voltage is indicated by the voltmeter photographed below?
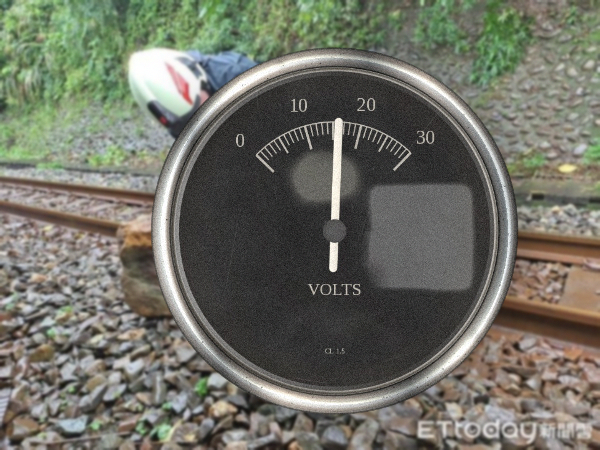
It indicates V 16
